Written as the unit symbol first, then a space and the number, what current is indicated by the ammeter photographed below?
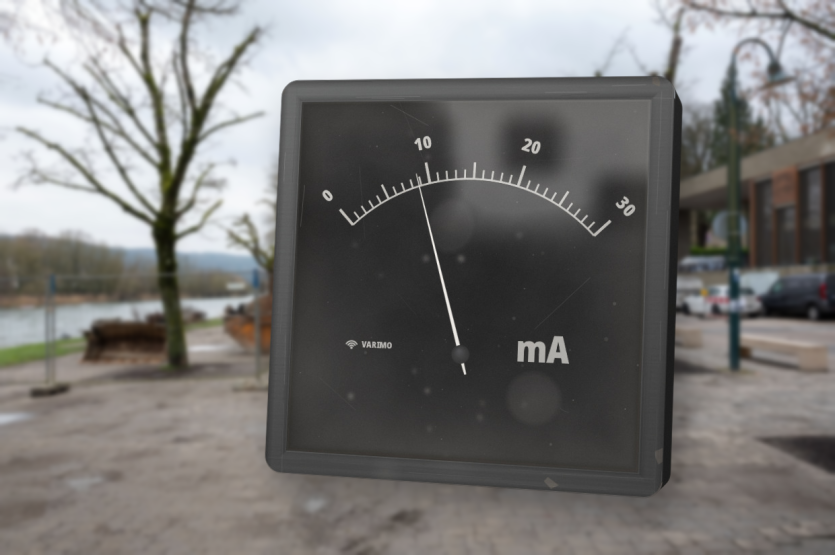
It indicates mA 9
